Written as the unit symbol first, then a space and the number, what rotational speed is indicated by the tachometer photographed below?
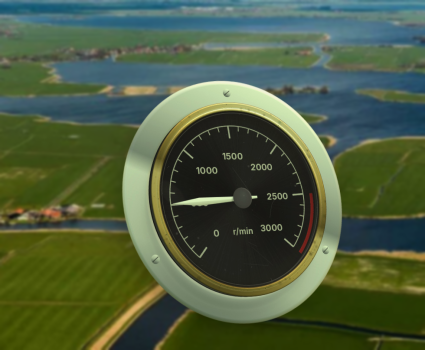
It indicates rpm 500
